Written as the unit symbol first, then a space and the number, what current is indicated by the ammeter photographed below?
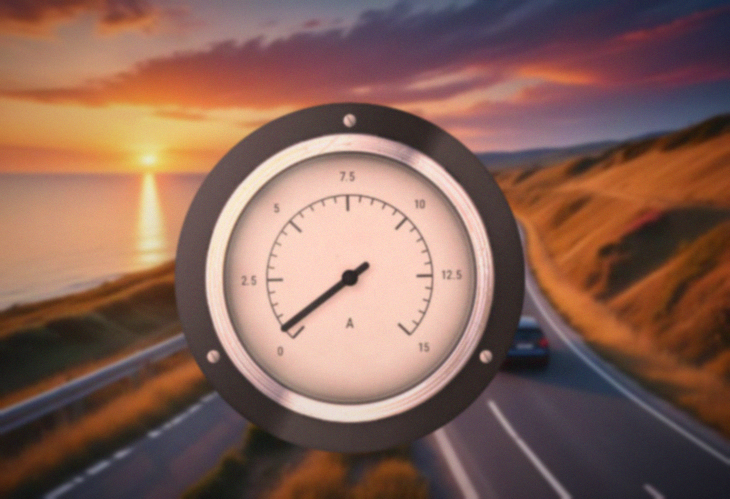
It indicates A 0.5
